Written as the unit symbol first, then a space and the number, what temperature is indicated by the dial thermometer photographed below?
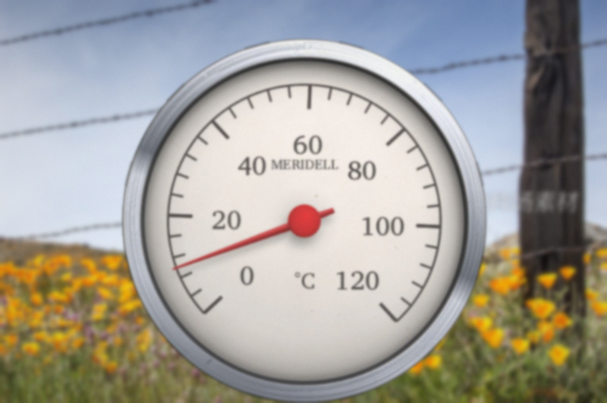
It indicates °C 10
